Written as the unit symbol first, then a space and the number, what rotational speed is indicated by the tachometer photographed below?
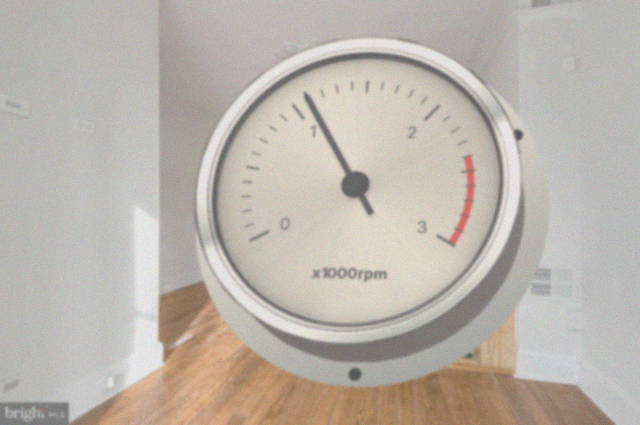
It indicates rpm 1100
